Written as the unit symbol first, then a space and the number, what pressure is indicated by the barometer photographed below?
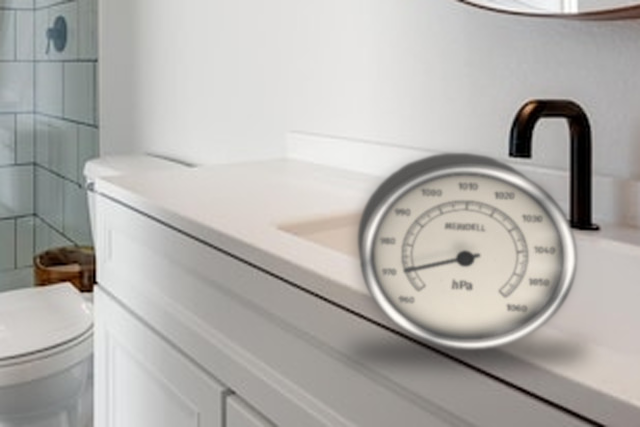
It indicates hPa 970
